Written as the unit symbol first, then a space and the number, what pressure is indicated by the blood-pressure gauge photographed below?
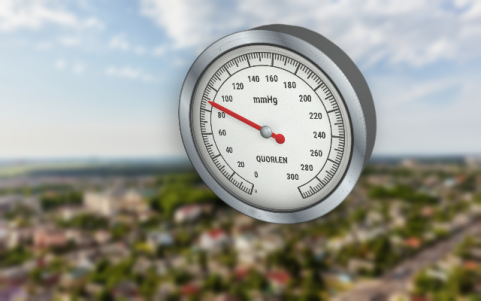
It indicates mmHg 90
